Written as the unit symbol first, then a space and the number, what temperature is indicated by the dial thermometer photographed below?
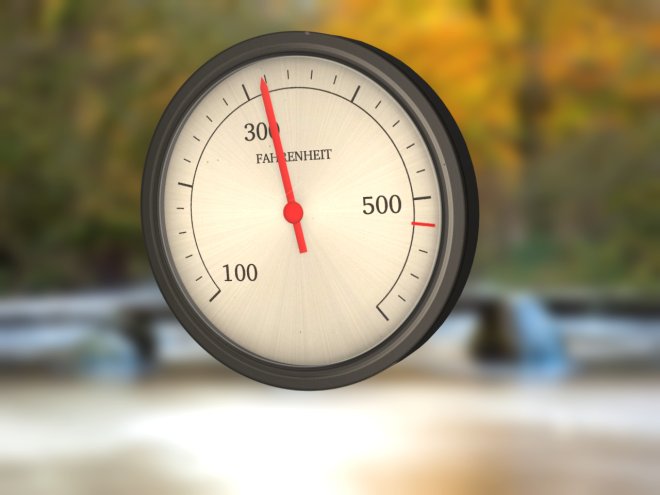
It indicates °F 320
